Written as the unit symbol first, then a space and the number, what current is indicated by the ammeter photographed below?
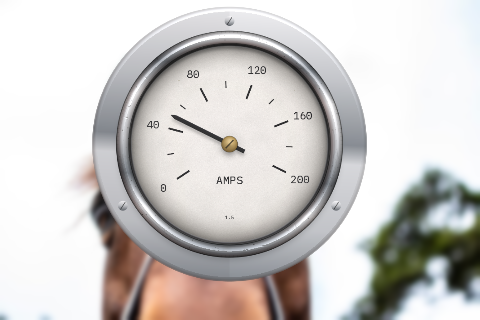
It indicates A 50
